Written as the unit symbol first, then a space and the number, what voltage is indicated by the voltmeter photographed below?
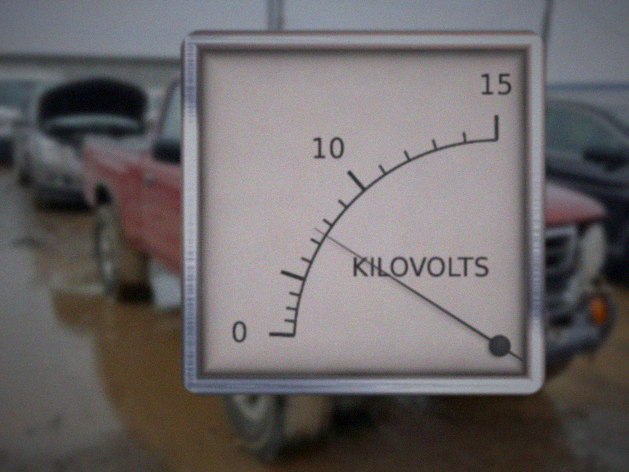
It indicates kV 7.5
